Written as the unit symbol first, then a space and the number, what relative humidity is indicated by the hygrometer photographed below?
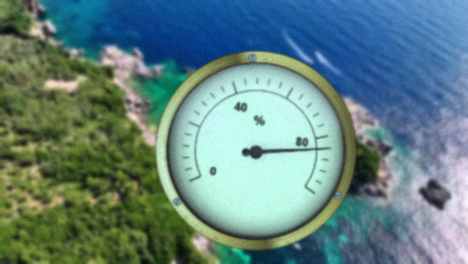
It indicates % 84
